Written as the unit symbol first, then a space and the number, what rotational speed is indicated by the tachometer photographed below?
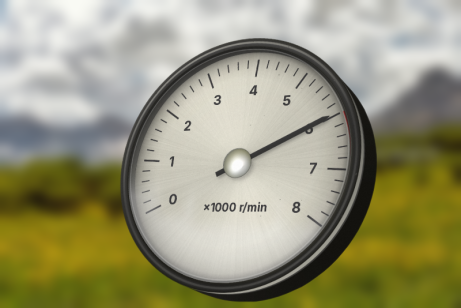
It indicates rpm 6000
